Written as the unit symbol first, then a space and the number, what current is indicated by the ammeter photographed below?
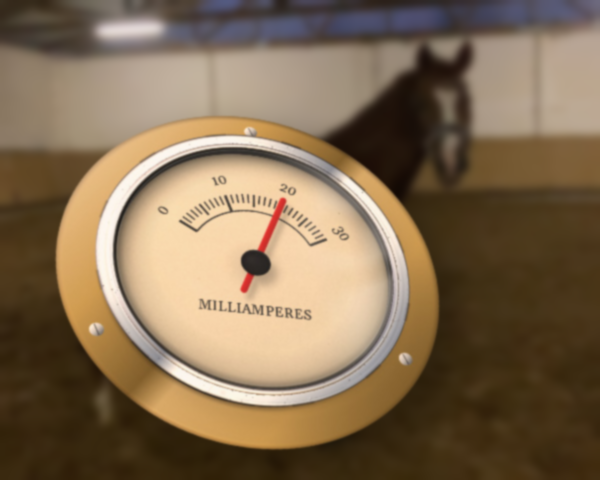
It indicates mA 20
